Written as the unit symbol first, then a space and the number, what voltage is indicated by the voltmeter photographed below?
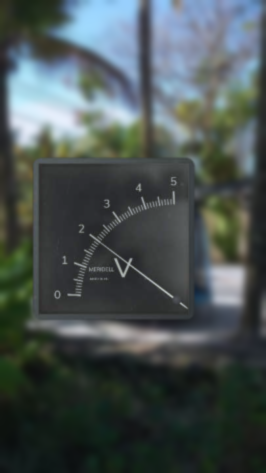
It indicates V 2
